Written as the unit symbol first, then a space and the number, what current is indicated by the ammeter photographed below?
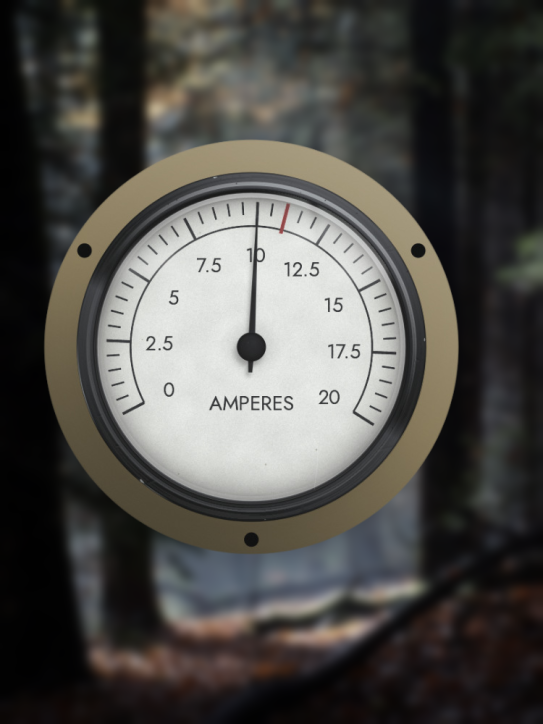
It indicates A 10
